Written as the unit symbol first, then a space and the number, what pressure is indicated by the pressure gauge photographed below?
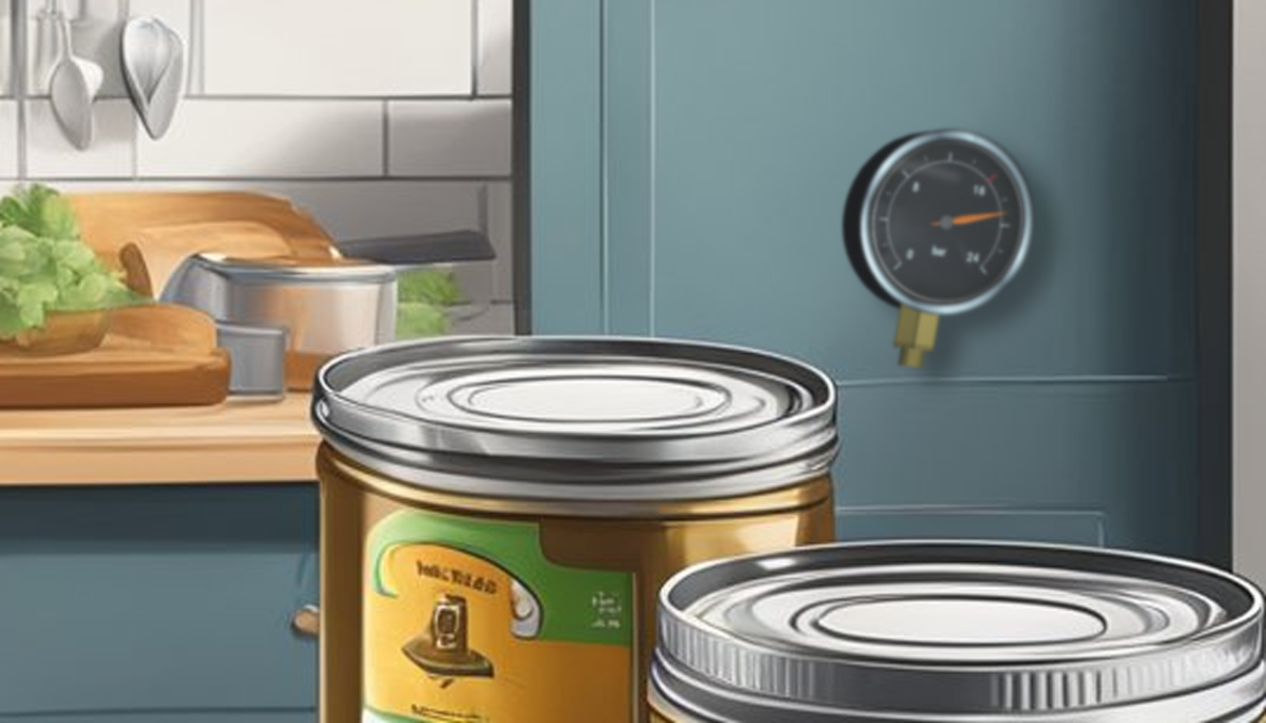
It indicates bar 19
